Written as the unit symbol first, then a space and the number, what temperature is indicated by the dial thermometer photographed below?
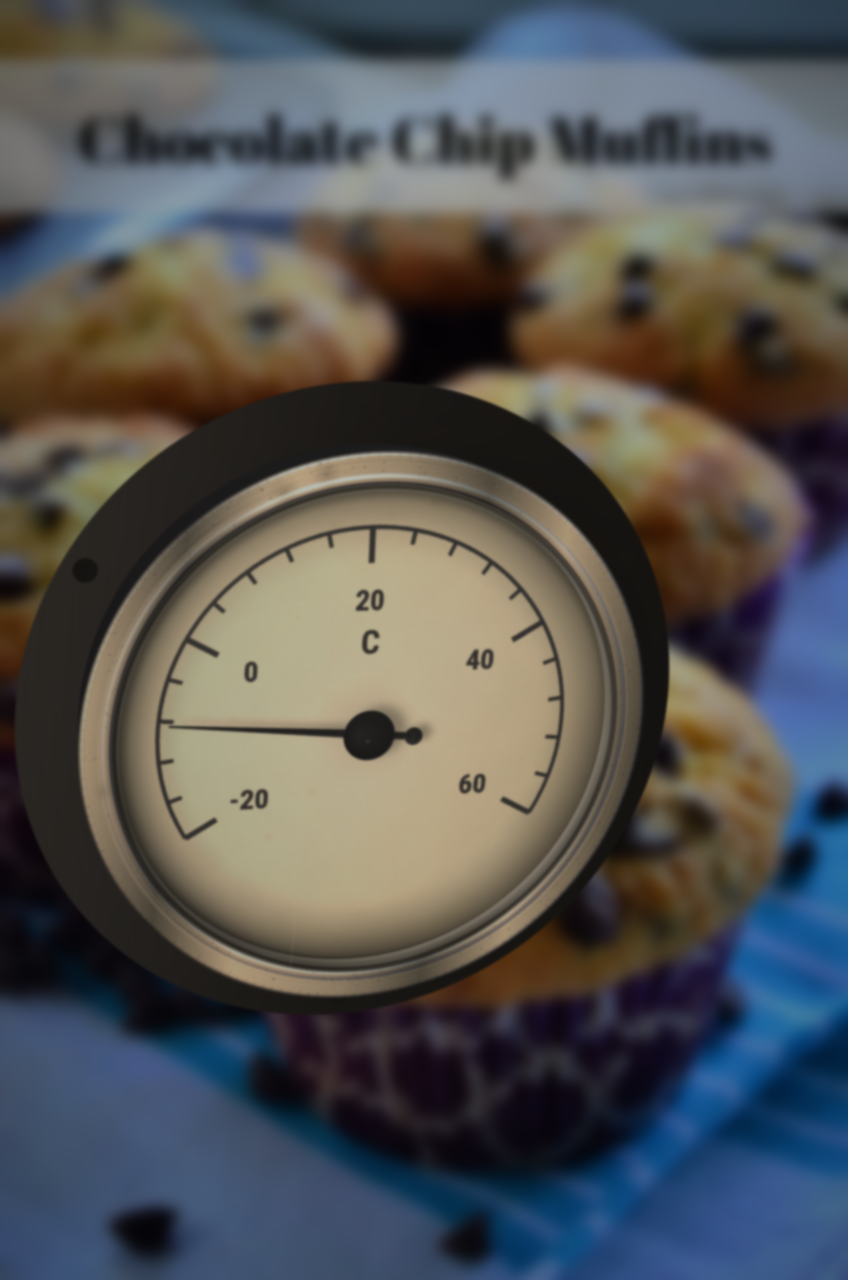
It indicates °C -8
